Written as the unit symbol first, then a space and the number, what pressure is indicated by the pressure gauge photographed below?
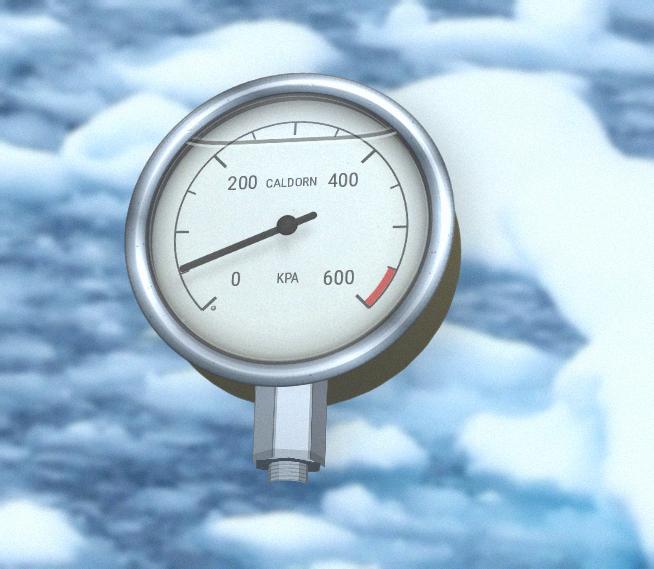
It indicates kPa 50
